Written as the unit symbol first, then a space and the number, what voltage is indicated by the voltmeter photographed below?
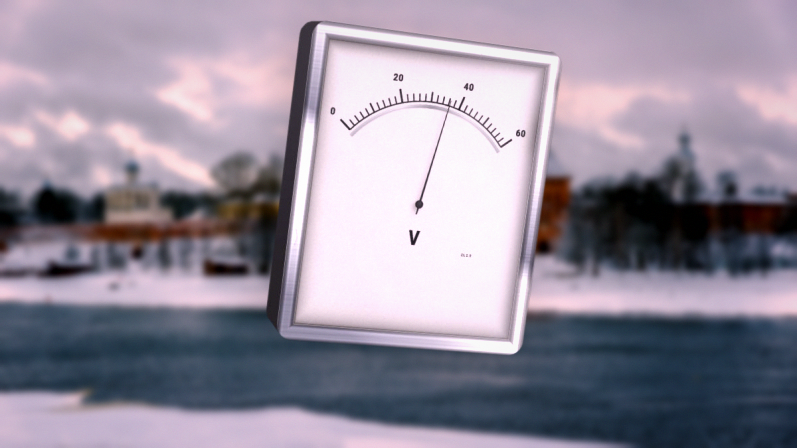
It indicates V 36
